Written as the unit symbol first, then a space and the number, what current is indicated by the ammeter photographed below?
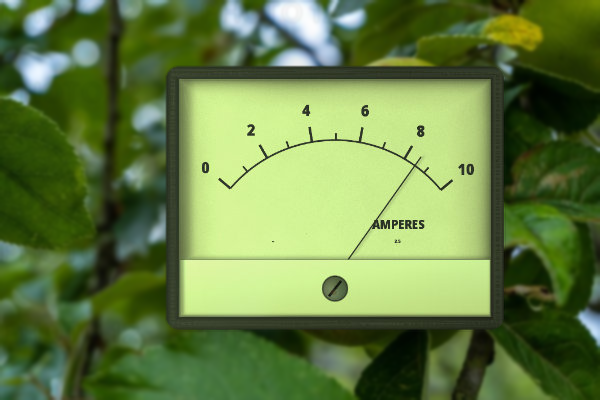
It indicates A 8.5
